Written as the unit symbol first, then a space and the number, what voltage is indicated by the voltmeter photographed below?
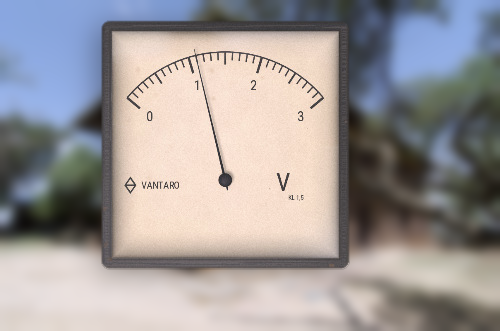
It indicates V 1.1
